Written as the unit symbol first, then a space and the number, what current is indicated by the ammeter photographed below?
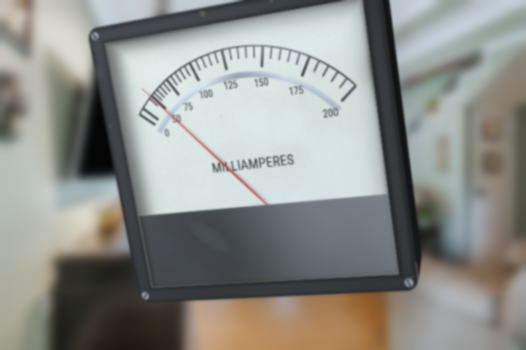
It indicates mA 50
